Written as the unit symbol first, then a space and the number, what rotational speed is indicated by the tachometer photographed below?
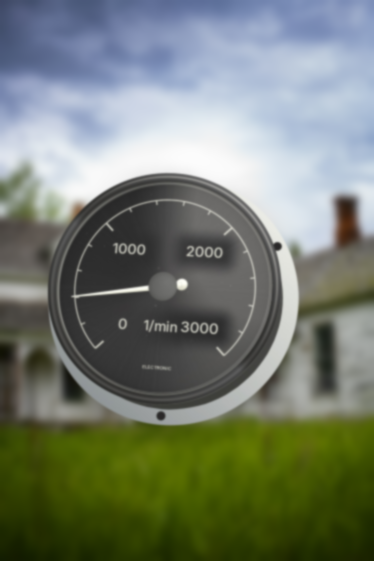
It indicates rpm 400
